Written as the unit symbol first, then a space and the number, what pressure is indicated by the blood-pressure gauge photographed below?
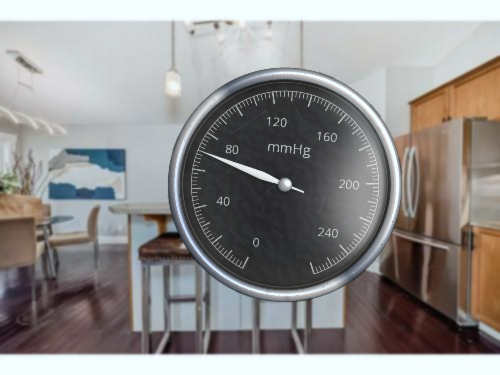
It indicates mmHg 70
